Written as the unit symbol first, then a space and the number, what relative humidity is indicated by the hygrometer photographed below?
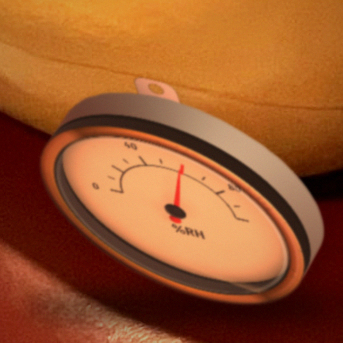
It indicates % 60
